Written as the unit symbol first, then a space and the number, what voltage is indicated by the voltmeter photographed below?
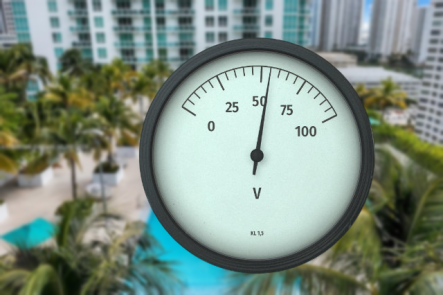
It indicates V 55
